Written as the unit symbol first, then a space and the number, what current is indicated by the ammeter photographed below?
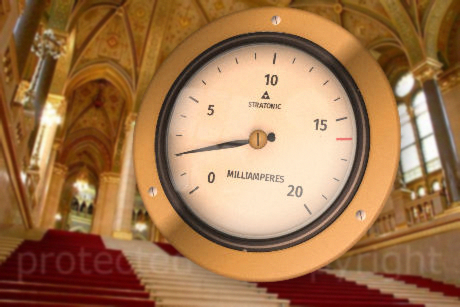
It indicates mA 2
